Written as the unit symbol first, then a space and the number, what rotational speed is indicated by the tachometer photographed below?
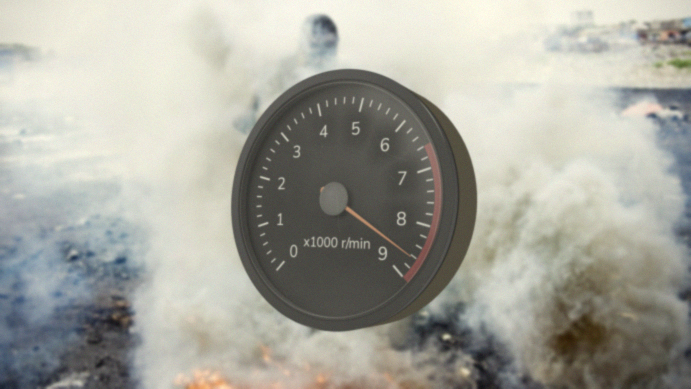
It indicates rpm 8600
